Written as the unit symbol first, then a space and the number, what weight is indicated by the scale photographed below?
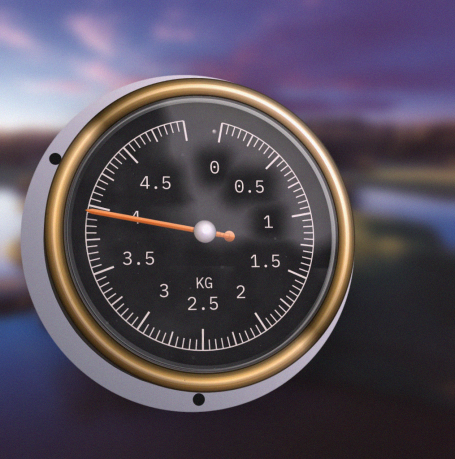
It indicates kg 3.95
